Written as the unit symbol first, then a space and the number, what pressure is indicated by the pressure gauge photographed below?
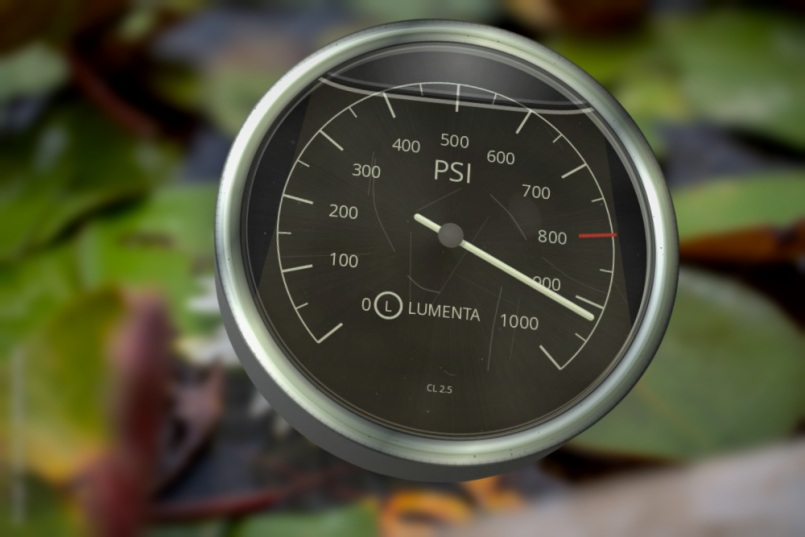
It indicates psi 925
